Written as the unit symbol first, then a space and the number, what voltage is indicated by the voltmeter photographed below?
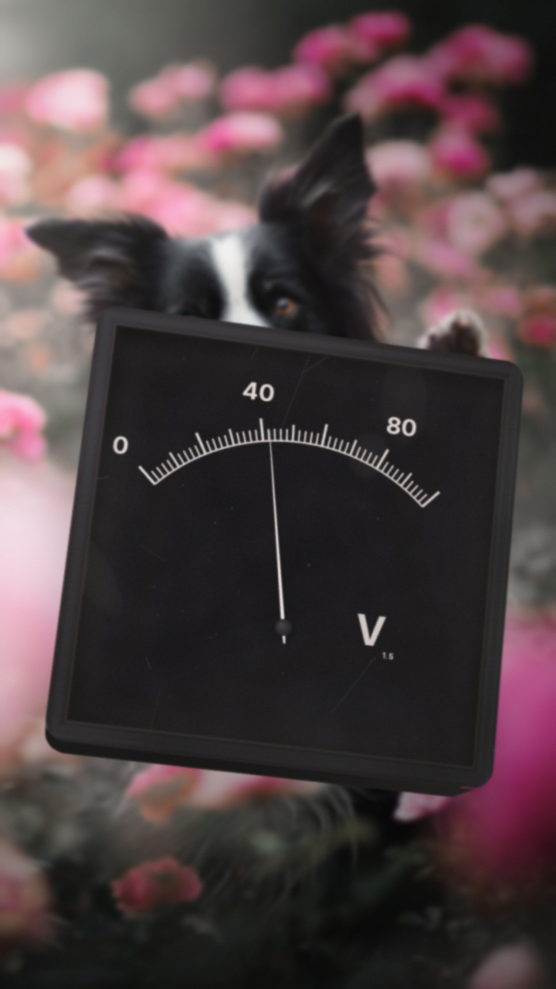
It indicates V 42
